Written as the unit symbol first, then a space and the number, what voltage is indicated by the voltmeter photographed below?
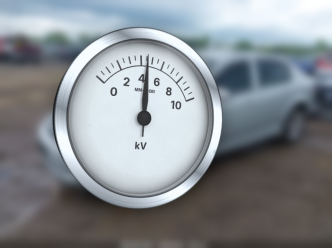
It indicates kV 4.5
